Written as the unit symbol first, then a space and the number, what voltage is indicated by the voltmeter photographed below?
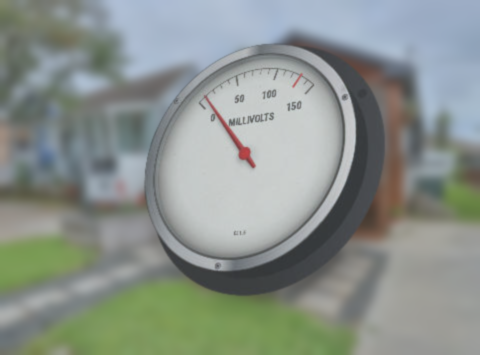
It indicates mV 10
